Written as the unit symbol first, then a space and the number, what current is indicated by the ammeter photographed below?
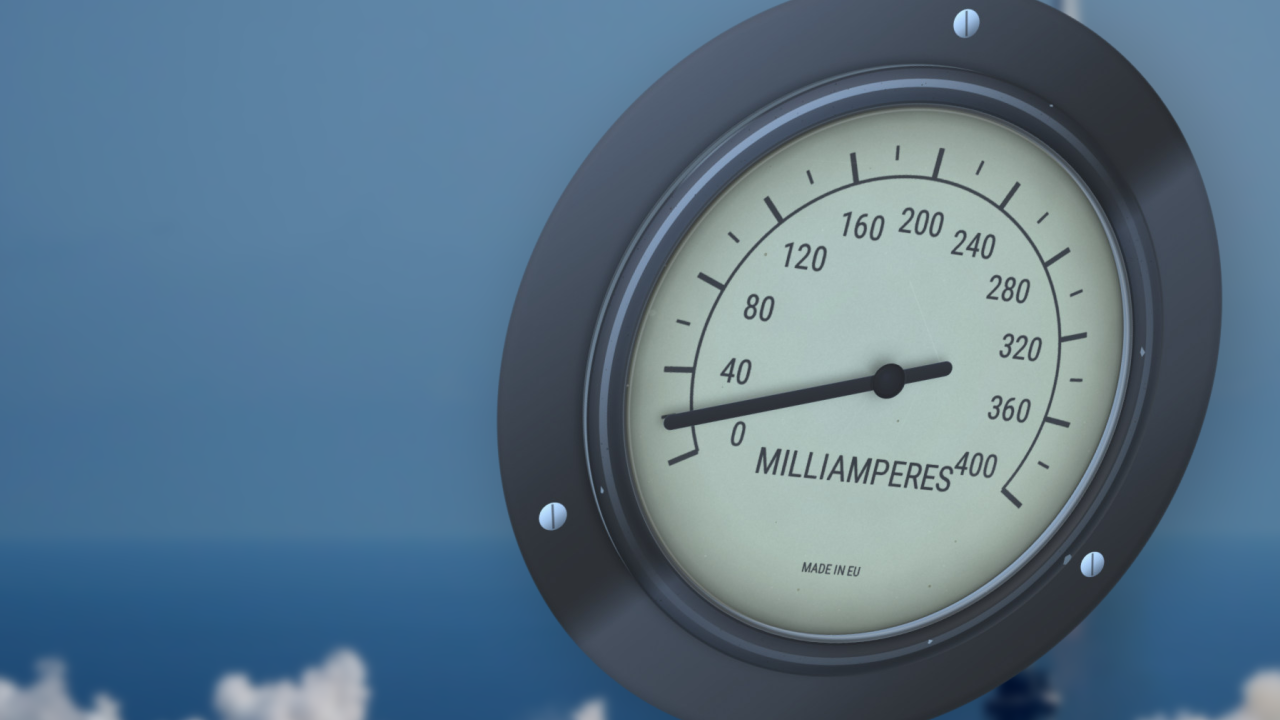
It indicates mA 20
